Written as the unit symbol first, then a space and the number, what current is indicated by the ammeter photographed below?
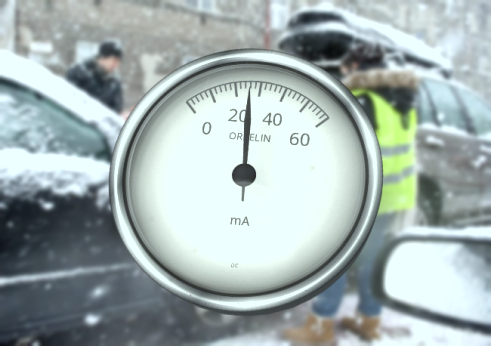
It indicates mA 26
